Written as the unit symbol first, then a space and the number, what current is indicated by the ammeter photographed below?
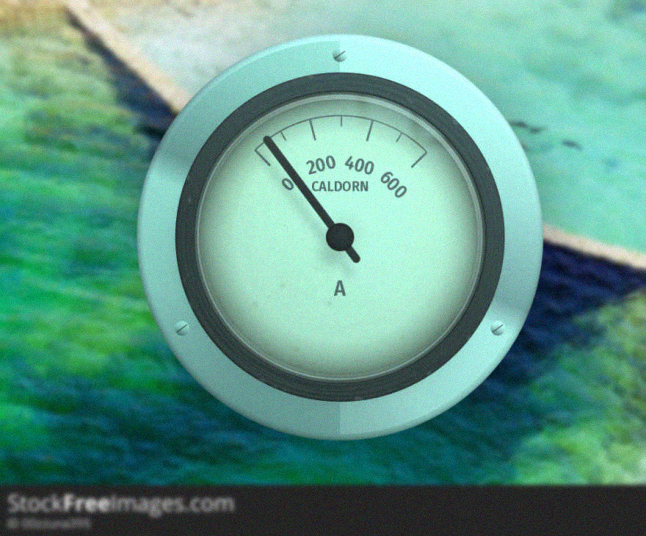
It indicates A 50
